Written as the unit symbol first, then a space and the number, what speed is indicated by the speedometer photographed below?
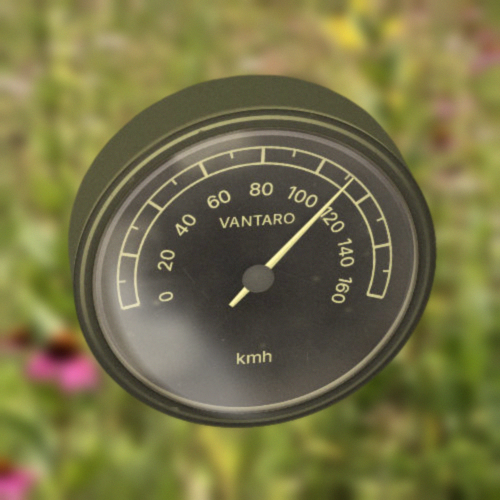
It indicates km/h 110
